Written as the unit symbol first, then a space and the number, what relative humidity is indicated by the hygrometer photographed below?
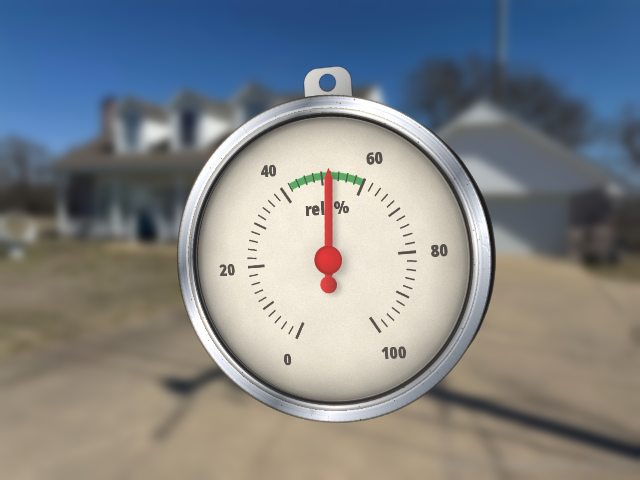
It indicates % 52
